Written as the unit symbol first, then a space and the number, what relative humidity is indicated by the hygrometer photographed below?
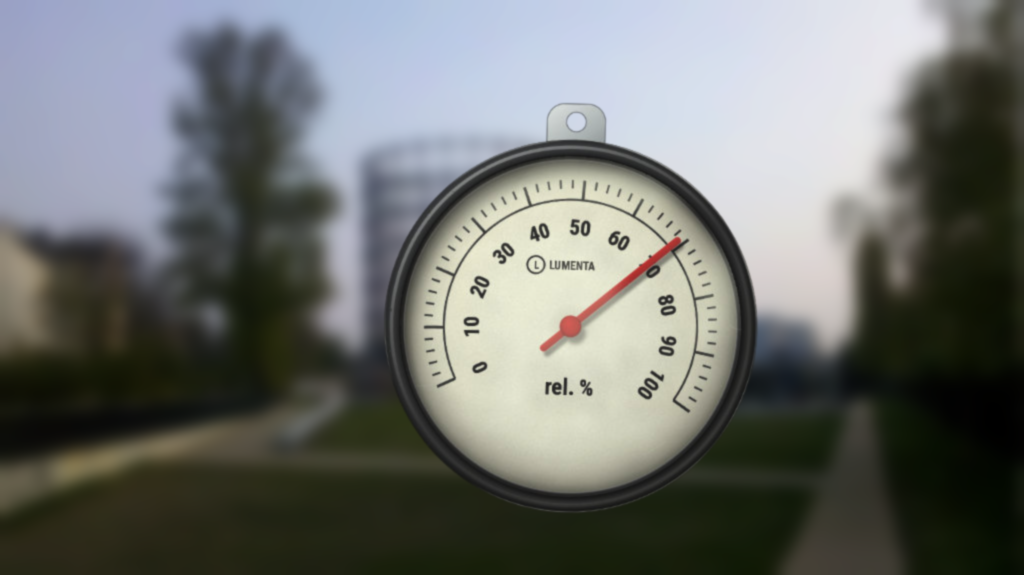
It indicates % 69
